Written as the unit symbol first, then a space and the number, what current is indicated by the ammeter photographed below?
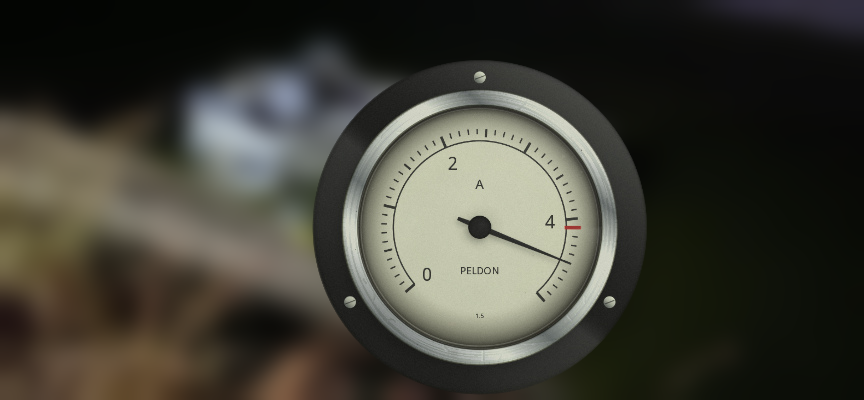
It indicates A 4.5
